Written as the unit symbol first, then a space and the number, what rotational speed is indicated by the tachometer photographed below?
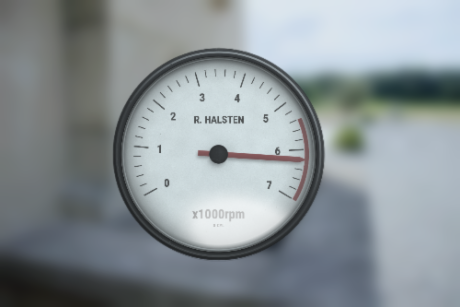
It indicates rpm 6200
